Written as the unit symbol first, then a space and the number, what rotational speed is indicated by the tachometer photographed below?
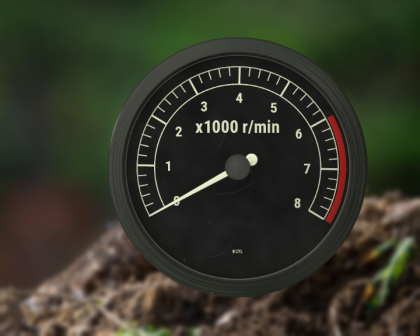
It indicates rpm 0
